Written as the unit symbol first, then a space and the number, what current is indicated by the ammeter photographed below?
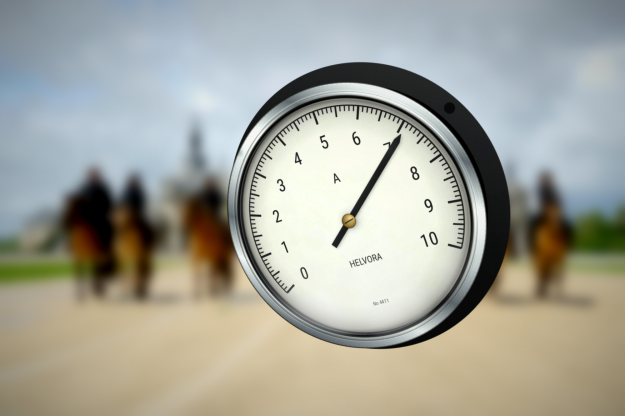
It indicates A 7.1
